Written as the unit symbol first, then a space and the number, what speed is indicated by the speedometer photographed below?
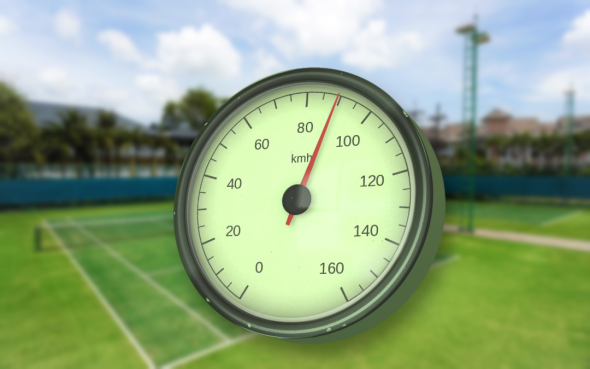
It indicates km/h 90
